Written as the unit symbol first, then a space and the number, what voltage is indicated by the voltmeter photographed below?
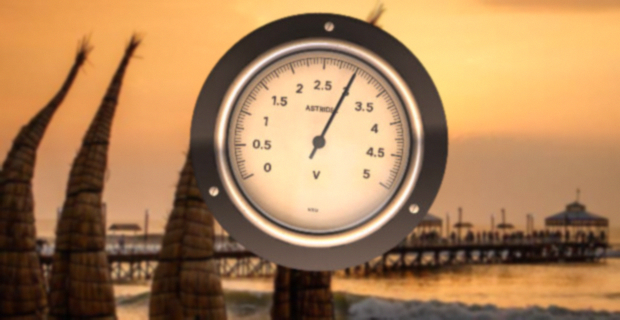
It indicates V 3
